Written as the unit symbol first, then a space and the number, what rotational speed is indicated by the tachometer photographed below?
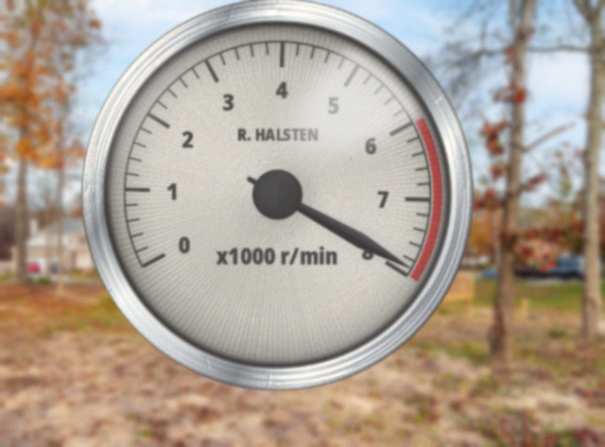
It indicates rpm 7900
